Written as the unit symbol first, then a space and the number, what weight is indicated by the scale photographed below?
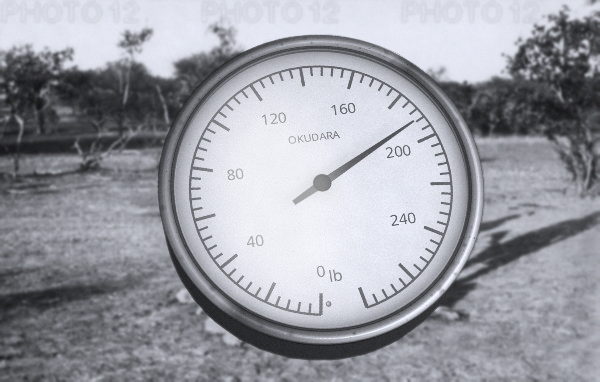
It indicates lb 192
